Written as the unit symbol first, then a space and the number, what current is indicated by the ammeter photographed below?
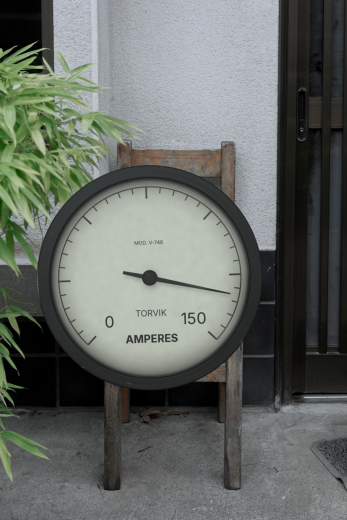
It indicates A 132.5
